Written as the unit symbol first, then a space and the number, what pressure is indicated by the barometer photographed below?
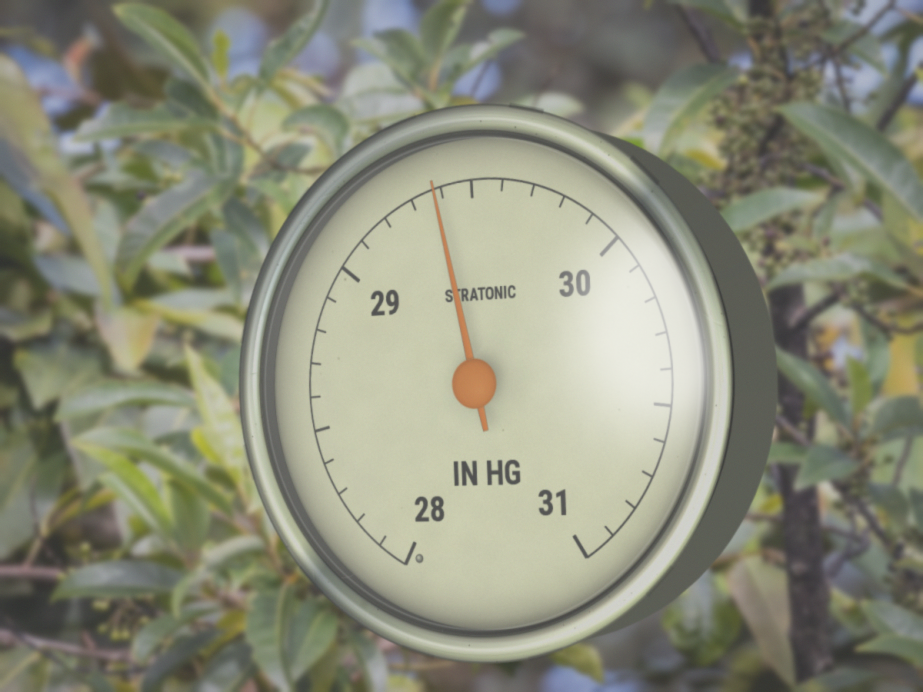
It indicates inHg 29.4
